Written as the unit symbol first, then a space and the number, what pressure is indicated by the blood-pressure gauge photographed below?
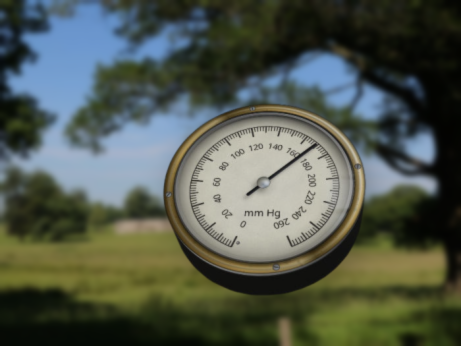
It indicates mmHg 170
